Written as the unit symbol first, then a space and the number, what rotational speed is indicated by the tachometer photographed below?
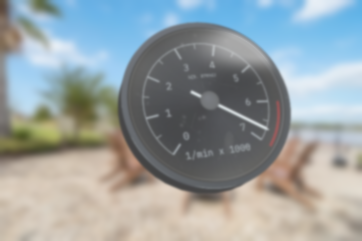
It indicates rpm 6750
